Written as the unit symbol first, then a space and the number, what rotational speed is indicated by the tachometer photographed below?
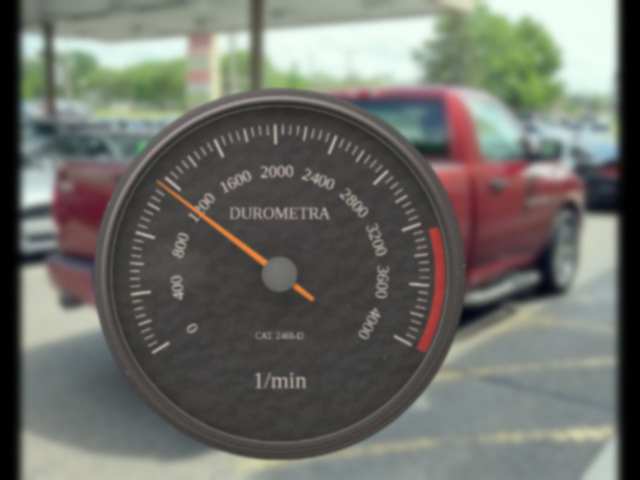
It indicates rpm 1150
